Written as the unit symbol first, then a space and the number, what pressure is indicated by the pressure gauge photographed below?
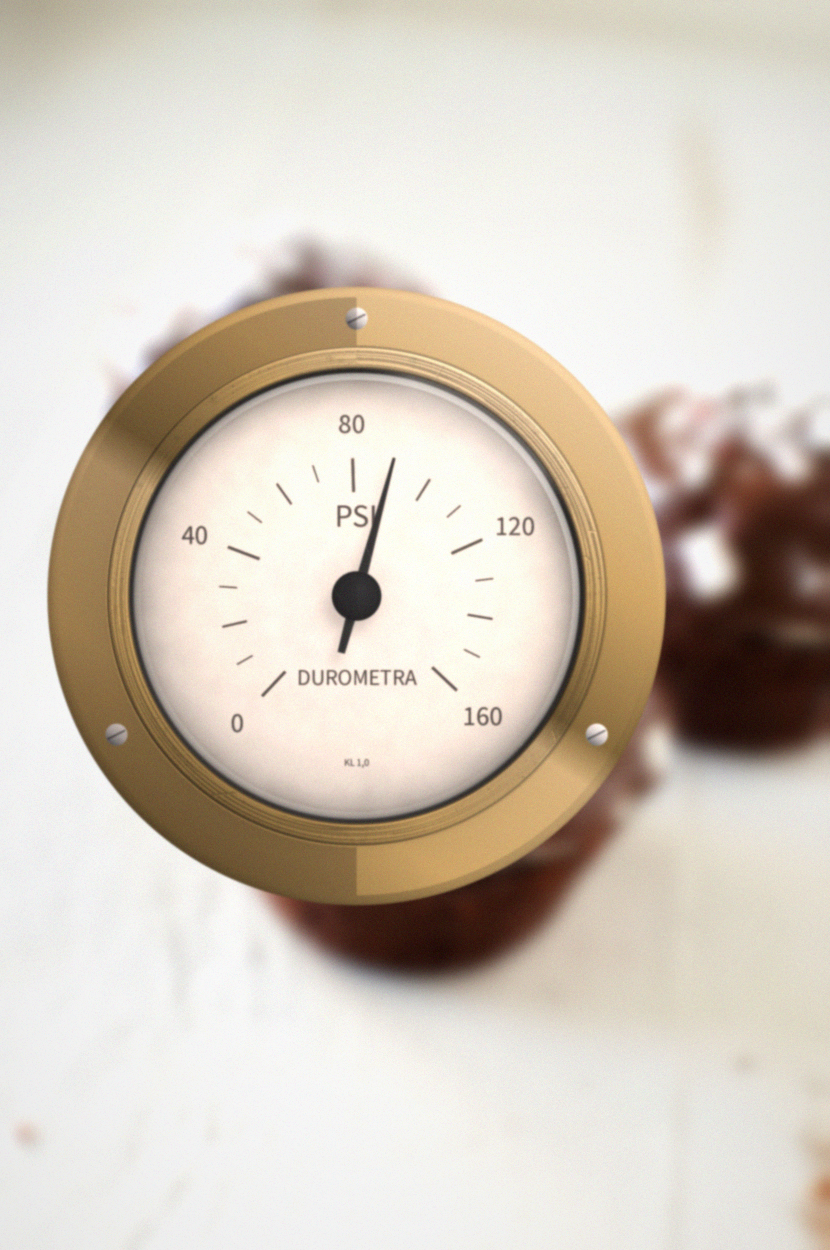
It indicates psi 90
